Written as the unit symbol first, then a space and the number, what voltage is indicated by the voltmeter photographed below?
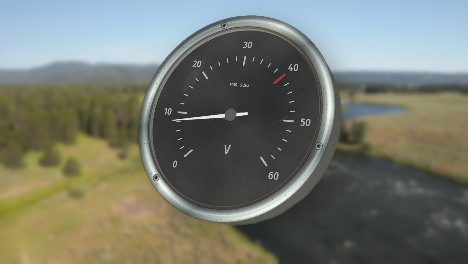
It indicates V 8
